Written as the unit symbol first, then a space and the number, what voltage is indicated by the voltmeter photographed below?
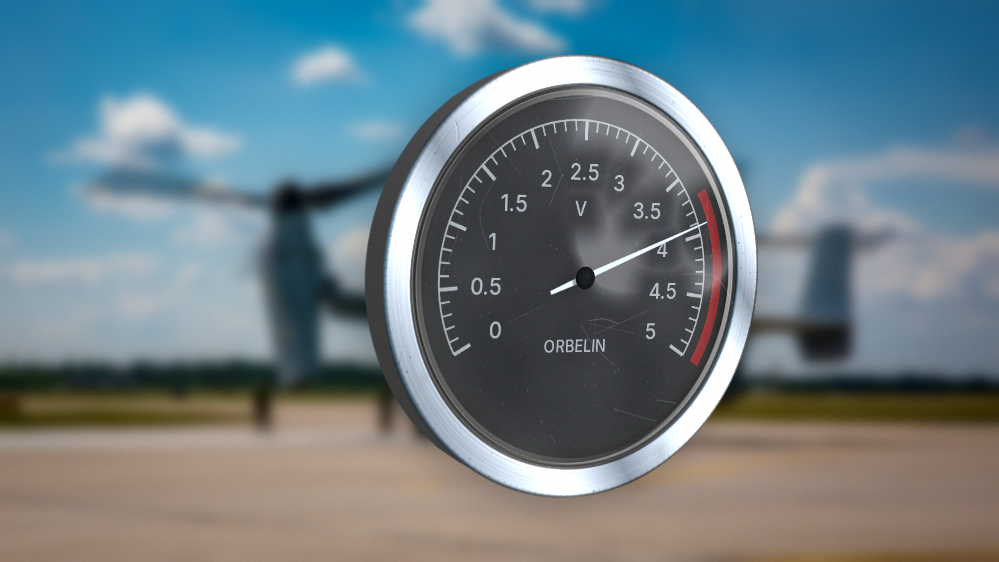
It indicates V 3.9
